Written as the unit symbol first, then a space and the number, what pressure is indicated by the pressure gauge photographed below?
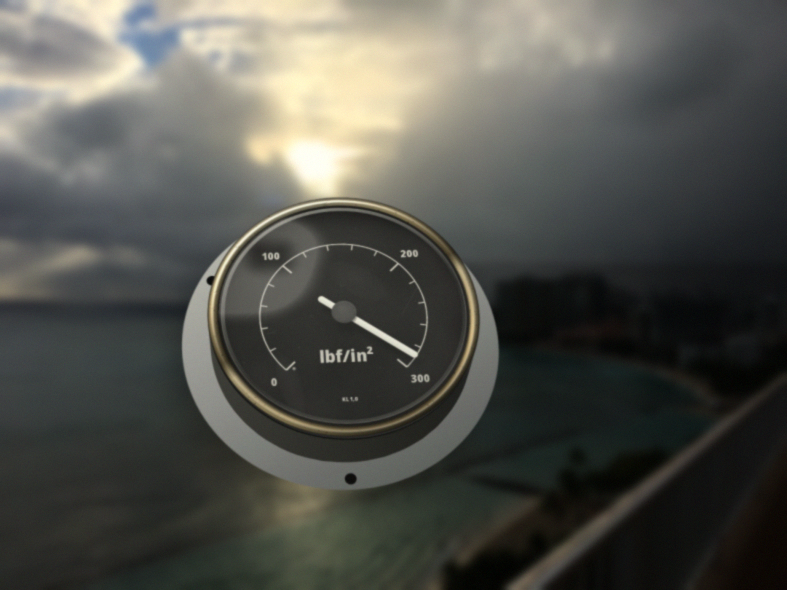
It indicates psi 290
